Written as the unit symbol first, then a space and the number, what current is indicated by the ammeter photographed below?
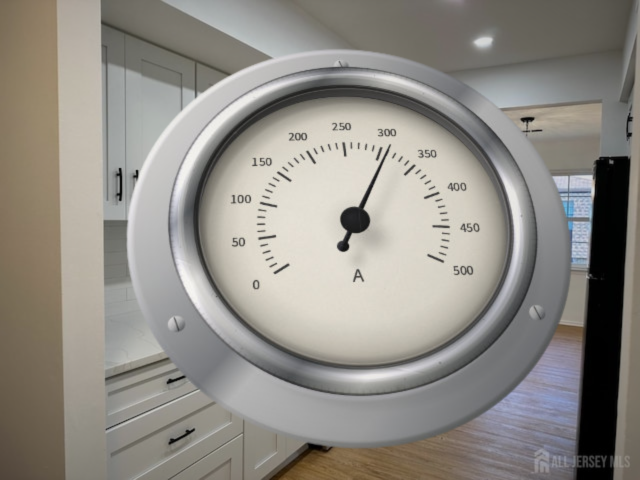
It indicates A 310
